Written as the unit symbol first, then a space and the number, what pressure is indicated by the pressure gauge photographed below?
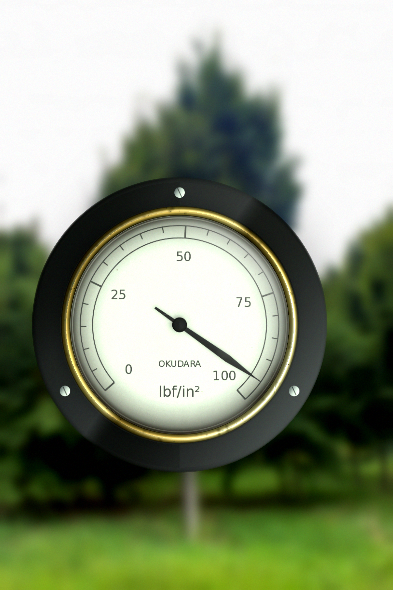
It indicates psi 95
